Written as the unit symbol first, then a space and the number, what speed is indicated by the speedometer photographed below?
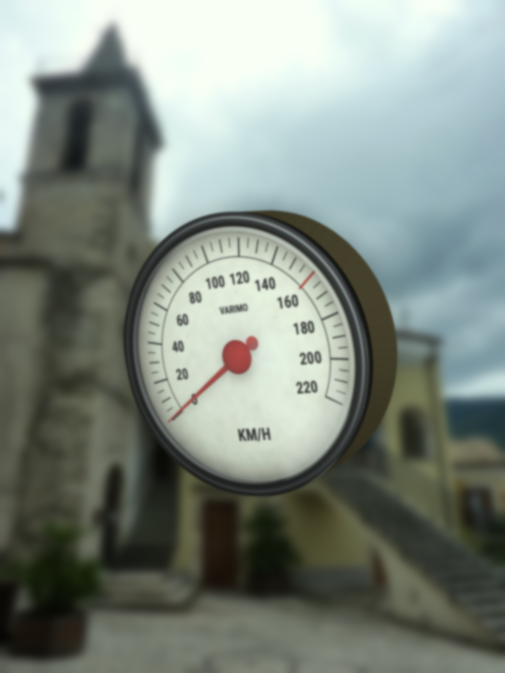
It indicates km/h 0
